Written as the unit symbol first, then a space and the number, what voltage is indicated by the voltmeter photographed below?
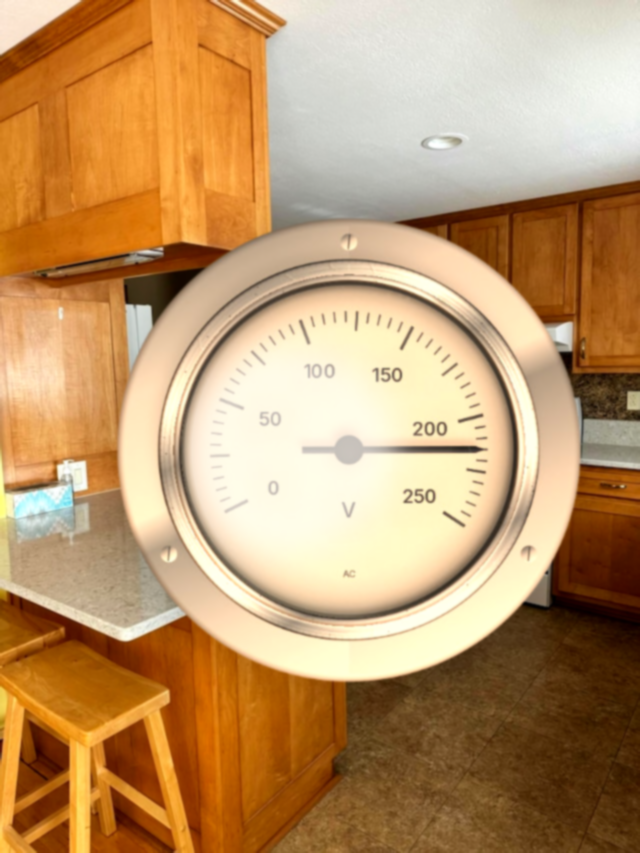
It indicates V 215
